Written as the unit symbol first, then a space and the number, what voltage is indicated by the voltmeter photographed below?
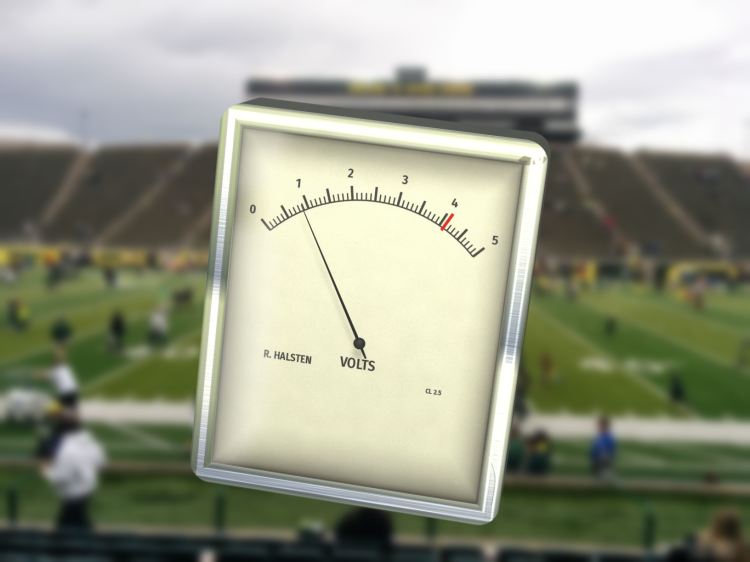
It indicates V 0.9
